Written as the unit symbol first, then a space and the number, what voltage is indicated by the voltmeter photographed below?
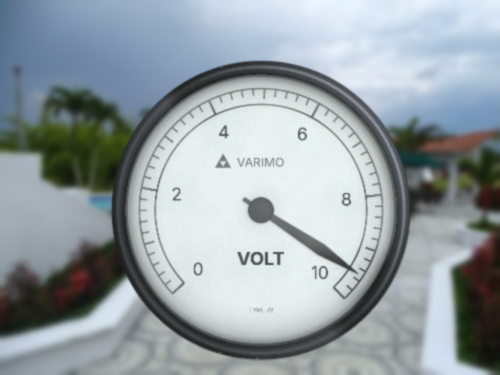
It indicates V 9.5
